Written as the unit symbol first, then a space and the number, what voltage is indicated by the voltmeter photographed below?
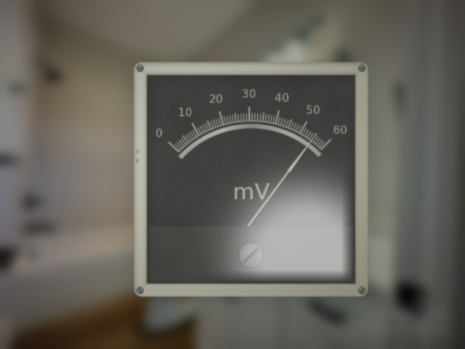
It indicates mV 55
